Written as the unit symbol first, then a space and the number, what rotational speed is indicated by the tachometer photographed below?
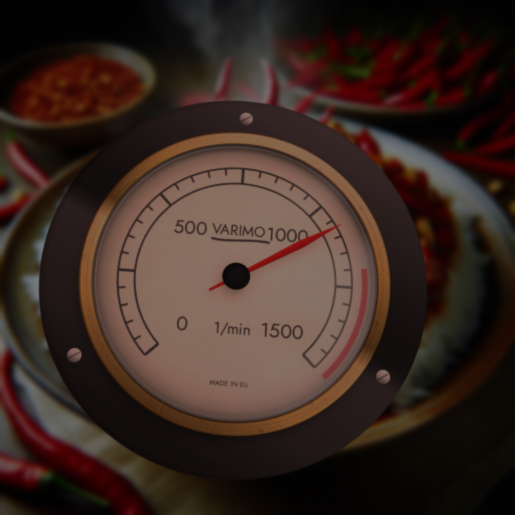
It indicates rpm 1075
